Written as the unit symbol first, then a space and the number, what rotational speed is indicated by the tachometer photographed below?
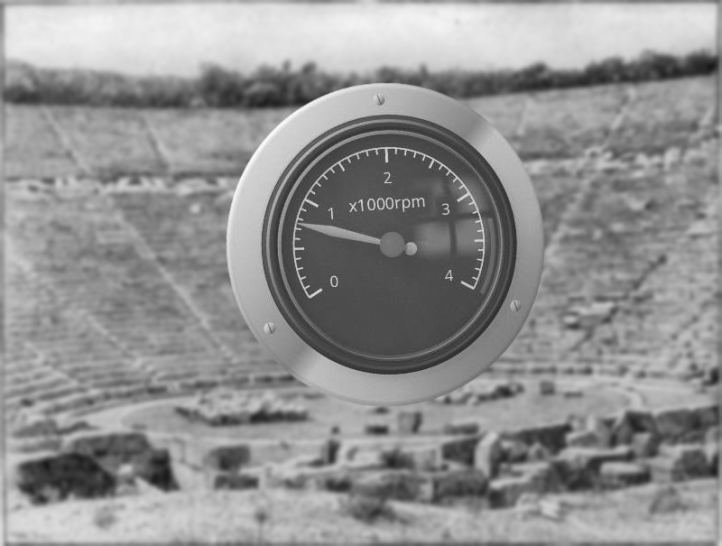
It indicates rpm 750
